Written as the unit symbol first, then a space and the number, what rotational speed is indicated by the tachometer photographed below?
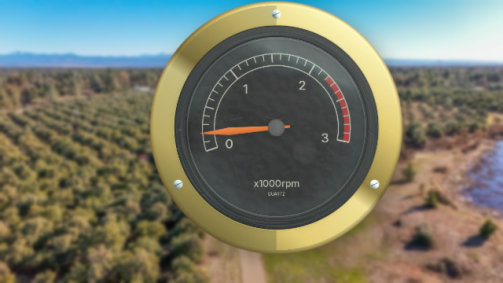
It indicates rpm 200
